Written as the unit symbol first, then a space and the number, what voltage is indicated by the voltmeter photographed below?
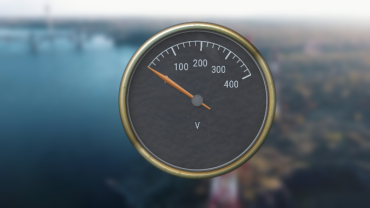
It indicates V 0
